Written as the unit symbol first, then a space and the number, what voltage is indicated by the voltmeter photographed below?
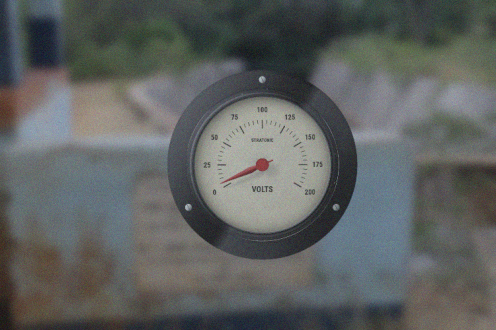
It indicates V 5
